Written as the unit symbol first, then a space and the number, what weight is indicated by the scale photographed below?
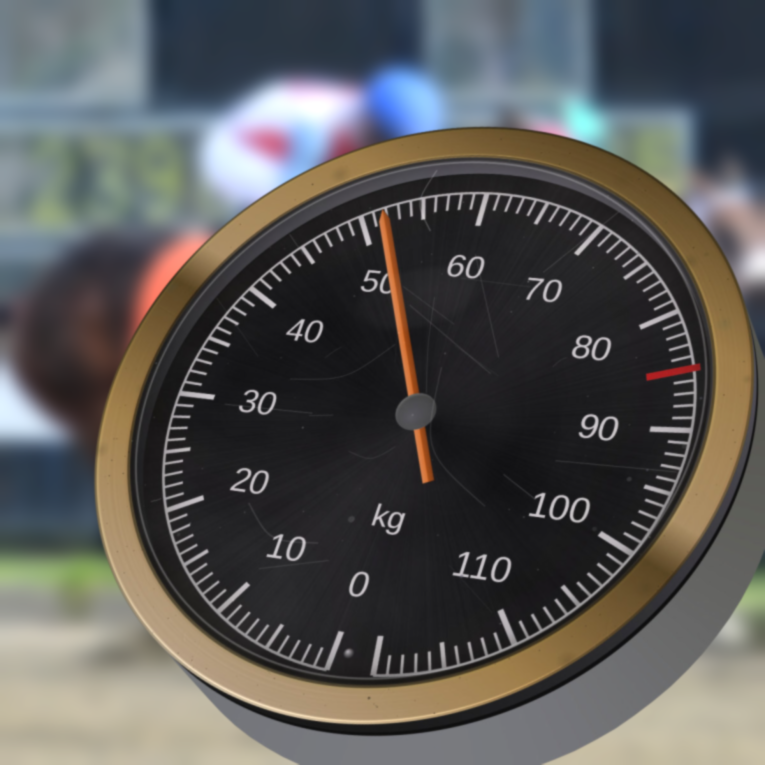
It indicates kg 52
